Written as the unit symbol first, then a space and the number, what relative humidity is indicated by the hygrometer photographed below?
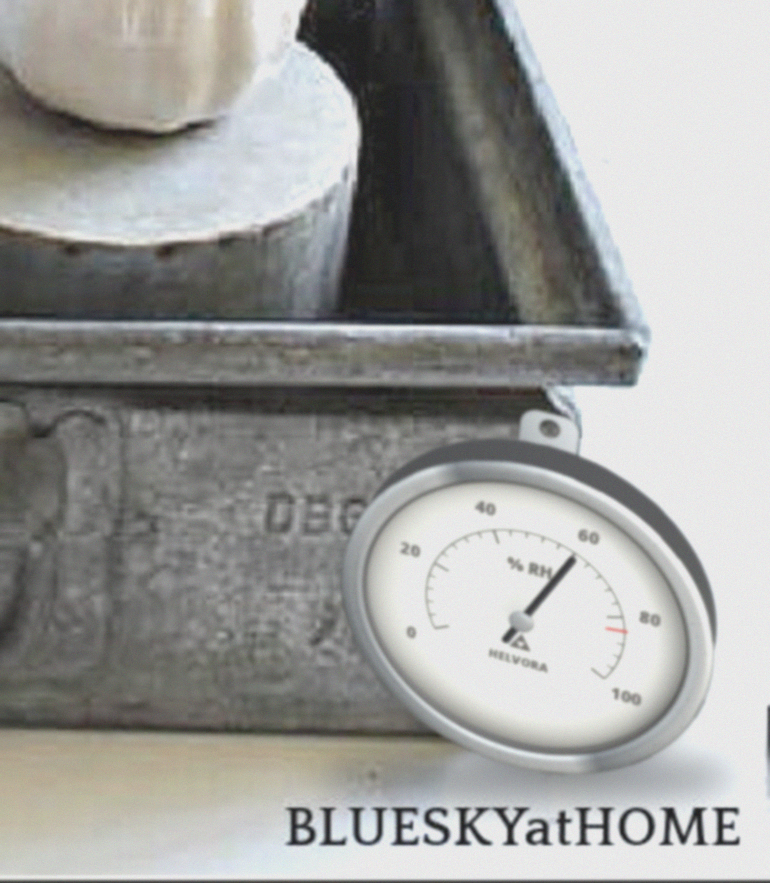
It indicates % 60
